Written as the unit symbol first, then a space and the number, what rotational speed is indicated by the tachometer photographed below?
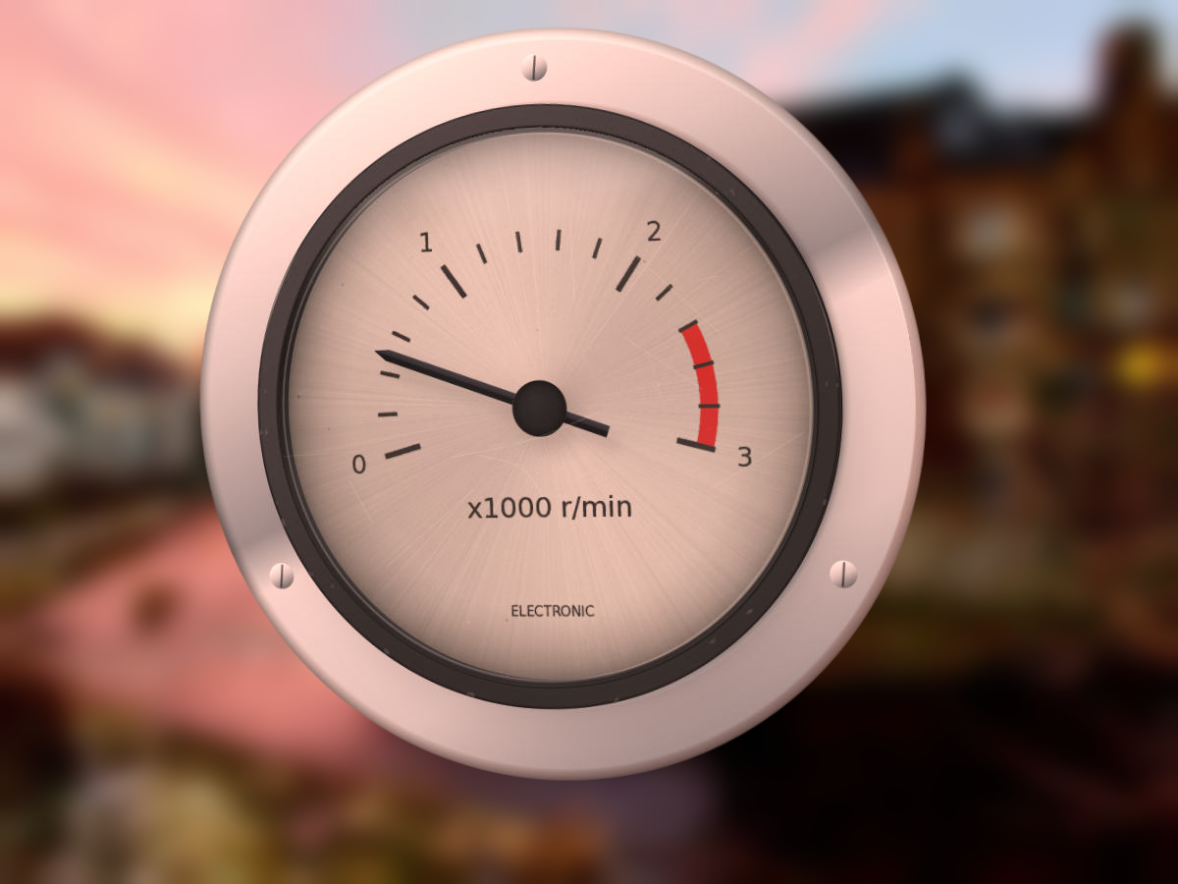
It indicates rpm 500
